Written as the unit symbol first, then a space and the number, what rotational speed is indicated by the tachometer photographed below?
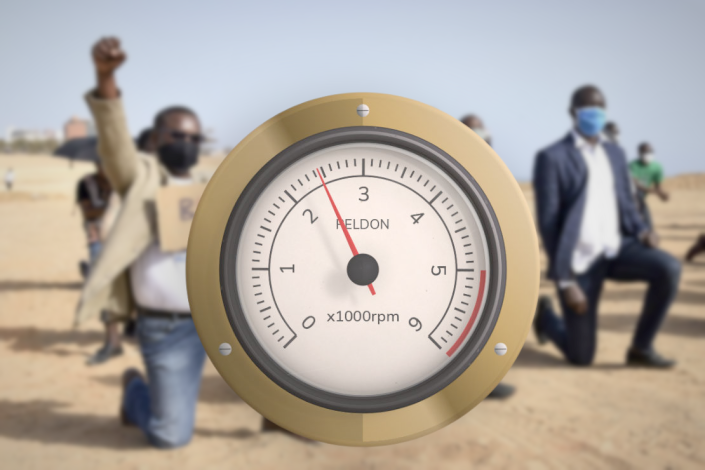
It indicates rpm 2450
